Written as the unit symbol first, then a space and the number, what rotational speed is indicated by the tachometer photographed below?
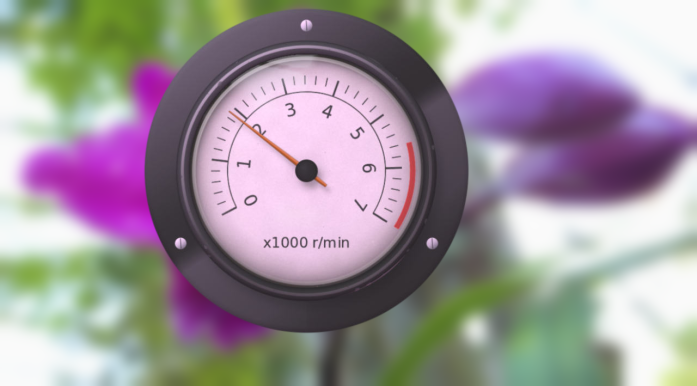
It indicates rpm 1900
